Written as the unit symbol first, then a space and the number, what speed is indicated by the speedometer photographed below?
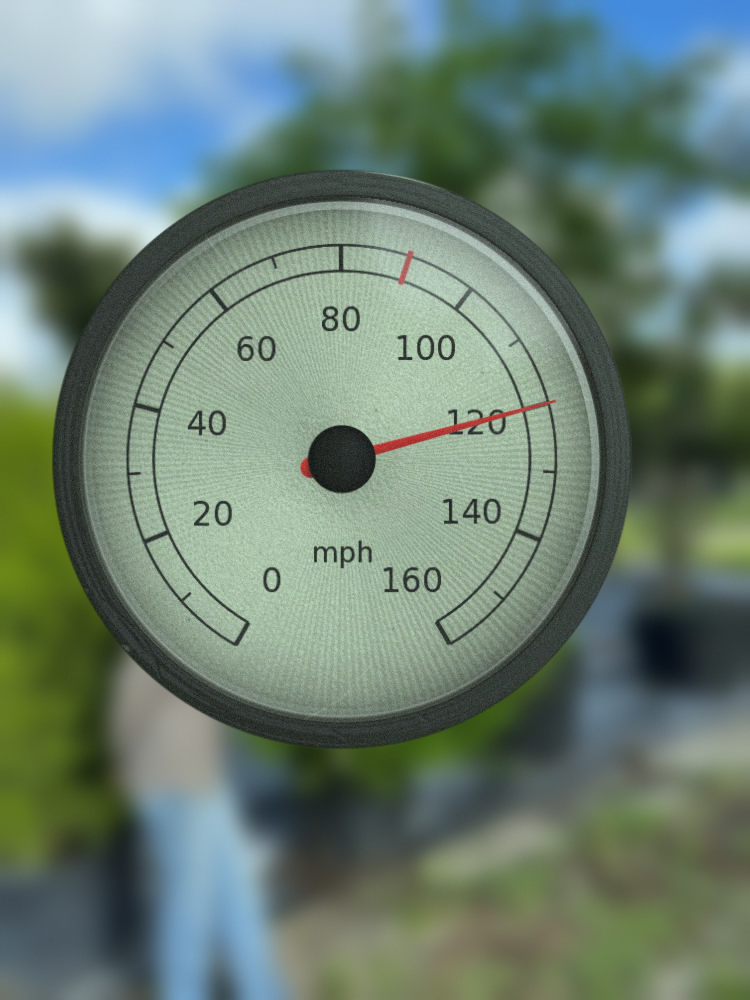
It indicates mph 120
